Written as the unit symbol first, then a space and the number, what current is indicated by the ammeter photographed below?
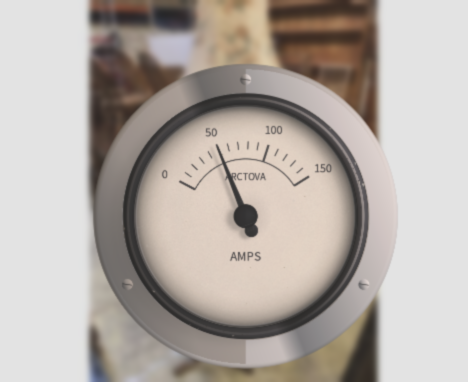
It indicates A 50
